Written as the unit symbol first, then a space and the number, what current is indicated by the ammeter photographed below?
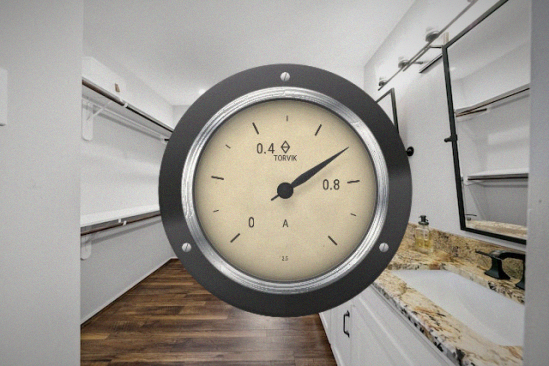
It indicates A 0.7
